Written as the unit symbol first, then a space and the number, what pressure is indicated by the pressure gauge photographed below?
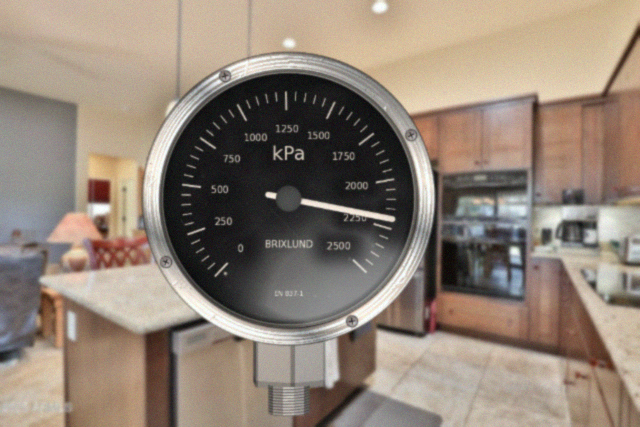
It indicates kPa 2200
